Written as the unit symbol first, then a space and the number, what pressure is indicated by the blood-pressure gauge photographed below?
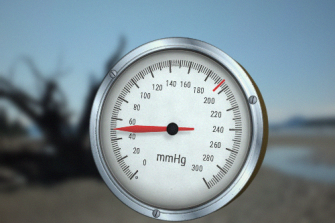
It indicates mmHg 50
